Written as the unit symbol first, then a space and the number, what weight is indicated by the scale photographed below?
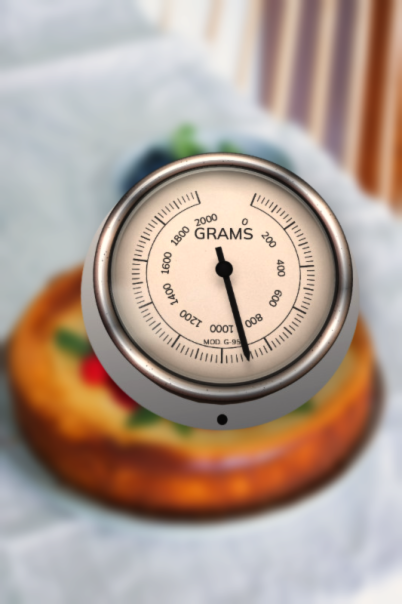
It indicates g 900
